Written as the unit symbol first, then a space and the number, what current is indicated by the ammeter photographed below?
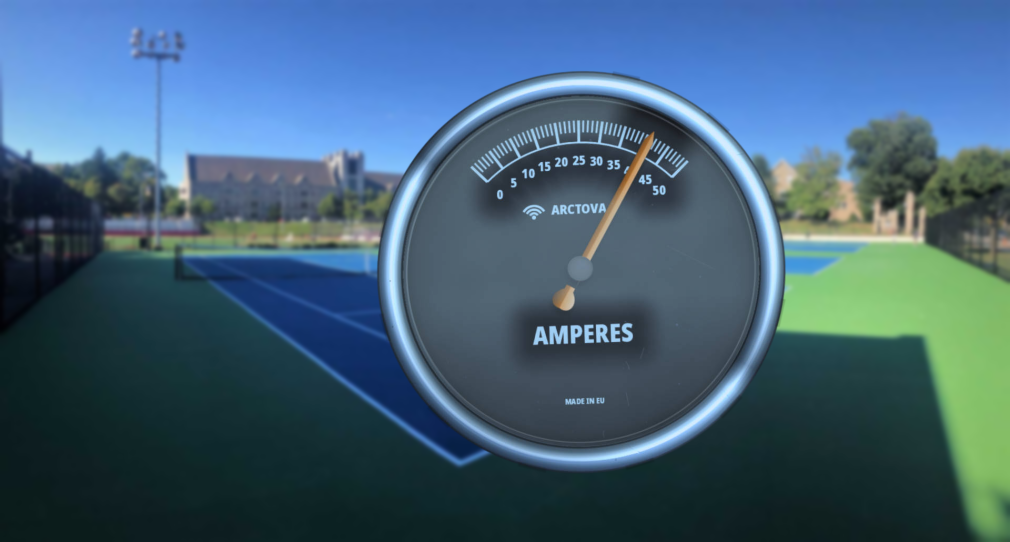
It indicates A 41
